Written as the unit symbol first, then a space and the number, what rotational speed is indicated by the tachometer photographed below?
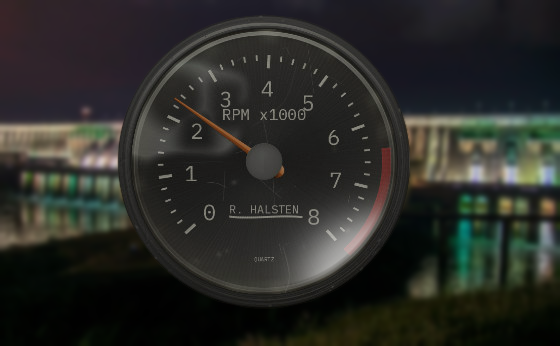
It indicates rpm 2300
